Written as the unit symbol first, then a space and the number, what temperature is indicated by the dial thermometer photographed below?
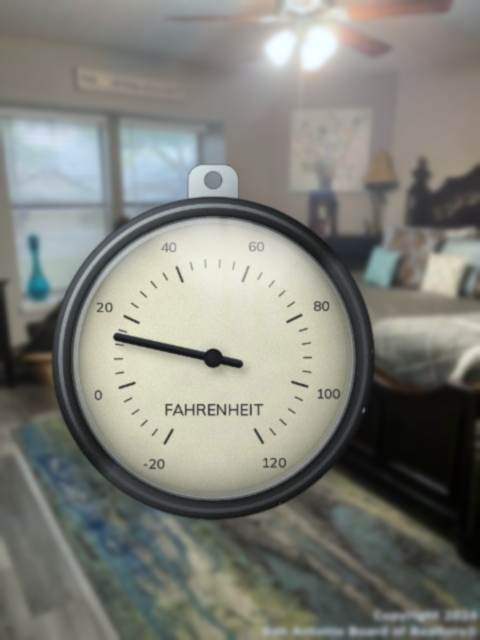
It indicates °F 14
